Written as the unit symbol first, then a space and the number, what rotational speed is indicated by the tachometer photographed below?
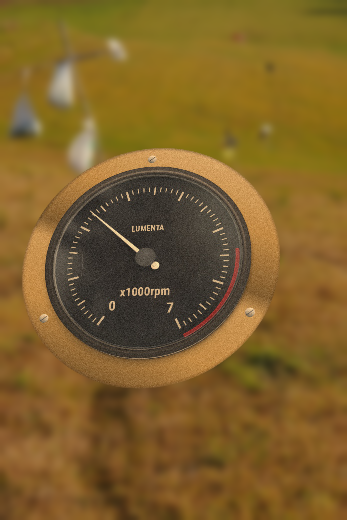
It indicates rpm 2300
